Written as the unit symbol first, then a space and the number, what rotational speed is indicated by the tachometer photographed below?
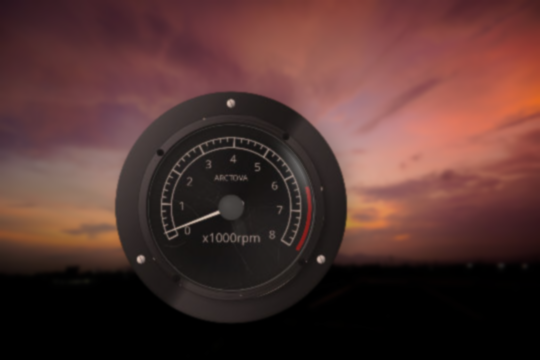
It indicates rpm 200
